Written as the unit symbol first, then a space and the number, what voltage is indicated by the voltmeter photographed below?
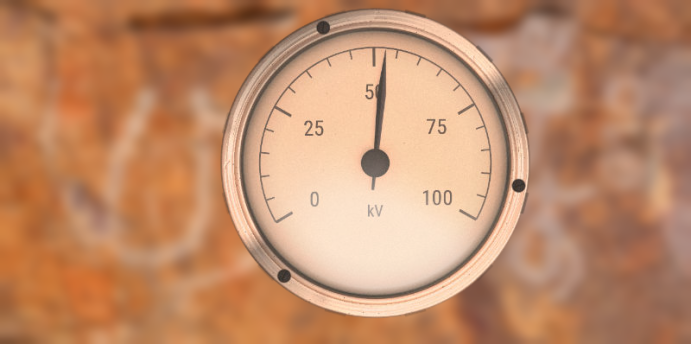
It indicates kV 52.5
